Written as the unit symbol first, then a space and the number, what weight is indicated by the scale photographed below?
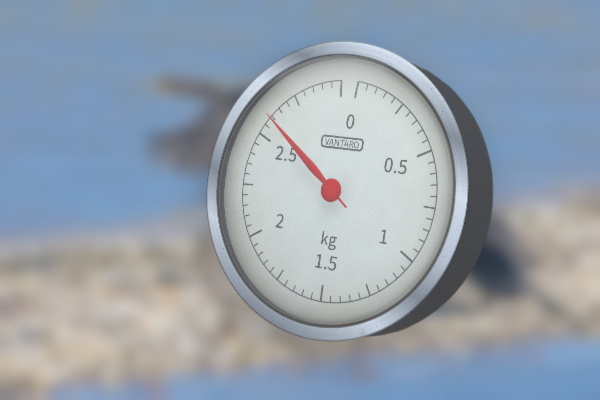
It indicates kg 2.6
